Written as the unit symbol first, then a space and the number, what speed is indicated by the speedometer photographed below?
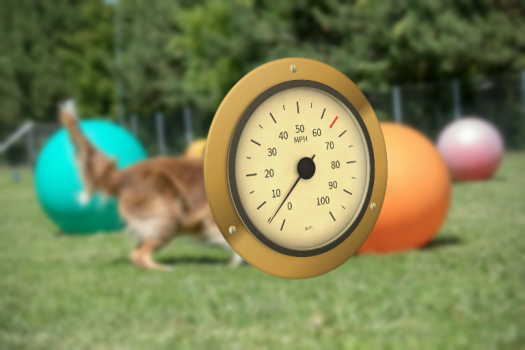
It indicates mph 5
